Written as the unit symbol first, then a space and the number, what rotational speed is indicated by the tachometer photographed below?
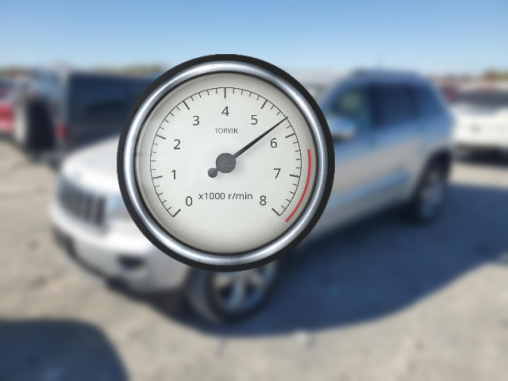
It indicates rpm 5600
